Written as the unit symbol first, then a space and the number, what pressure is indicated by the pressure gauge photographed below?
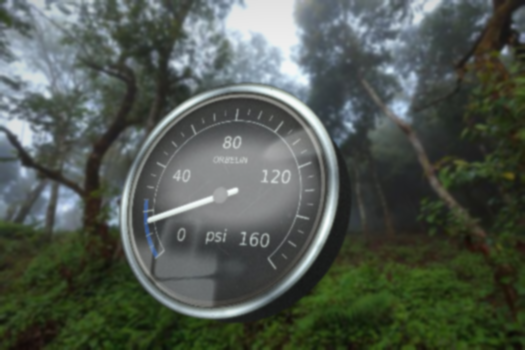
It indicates psi 15
